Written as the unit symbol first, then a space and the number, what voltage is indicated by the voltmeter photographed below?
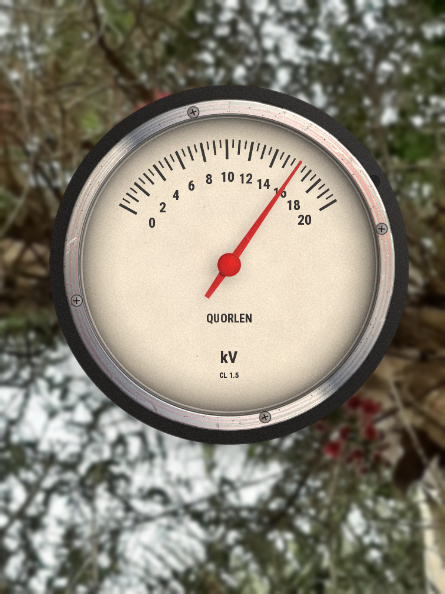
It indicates kV 16
